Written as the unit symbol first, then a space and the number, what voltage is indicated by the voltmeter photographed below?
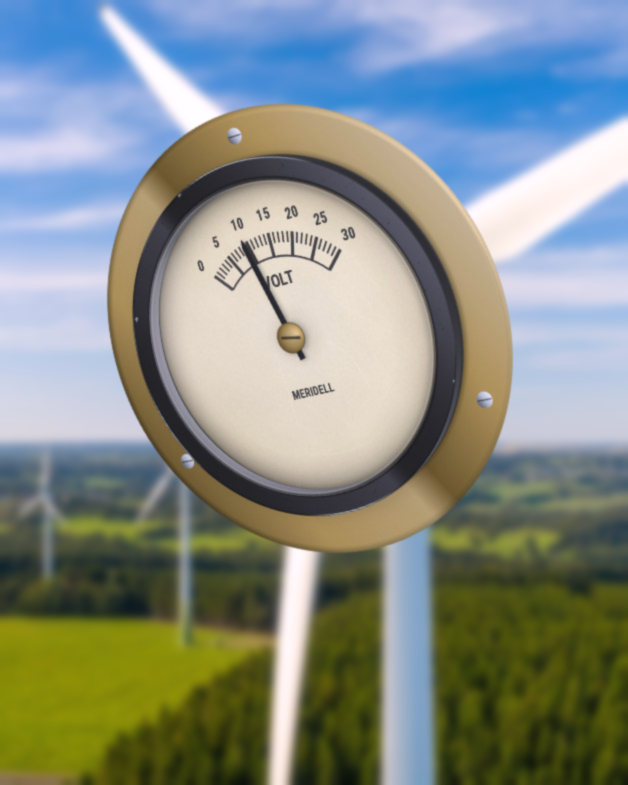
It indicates V 10
